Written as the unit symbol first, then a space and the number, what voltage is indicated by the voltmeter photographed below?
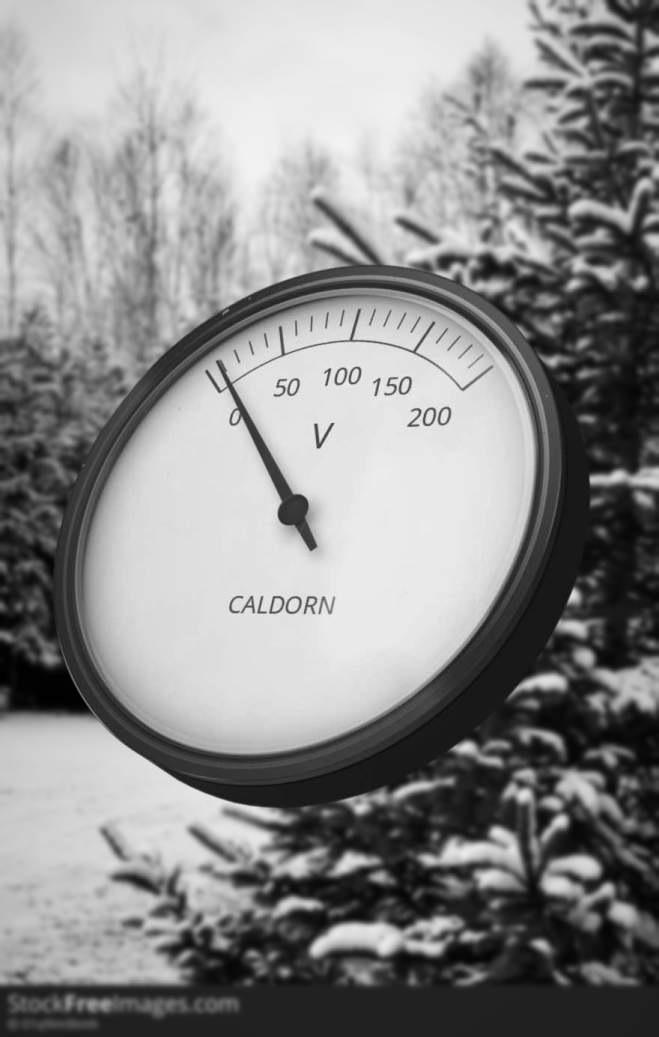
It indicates V 10
